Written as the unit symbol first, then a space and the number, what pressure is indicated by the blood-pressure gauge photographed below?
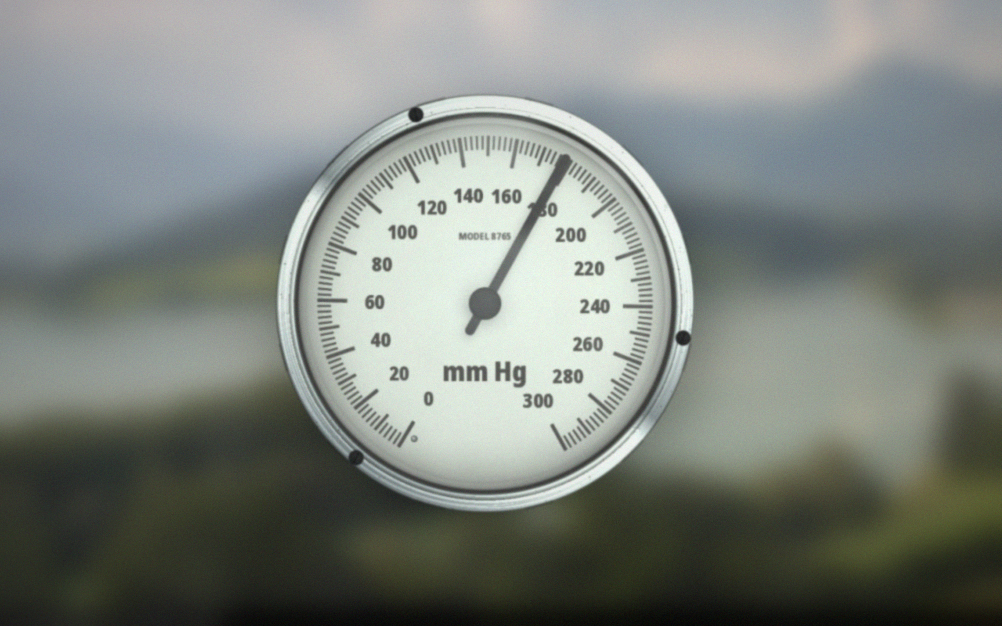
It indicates mmHg 178
